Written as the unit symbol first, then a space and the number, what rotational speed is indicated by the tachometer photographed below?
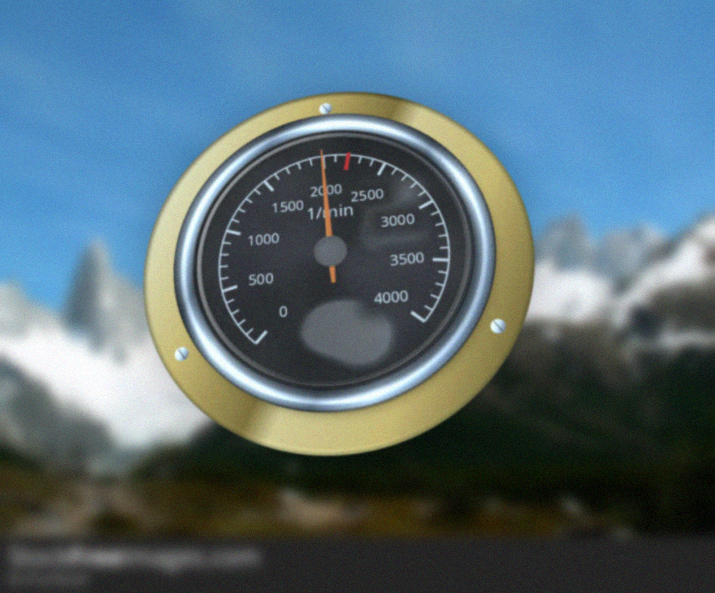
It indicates rpm 2000
